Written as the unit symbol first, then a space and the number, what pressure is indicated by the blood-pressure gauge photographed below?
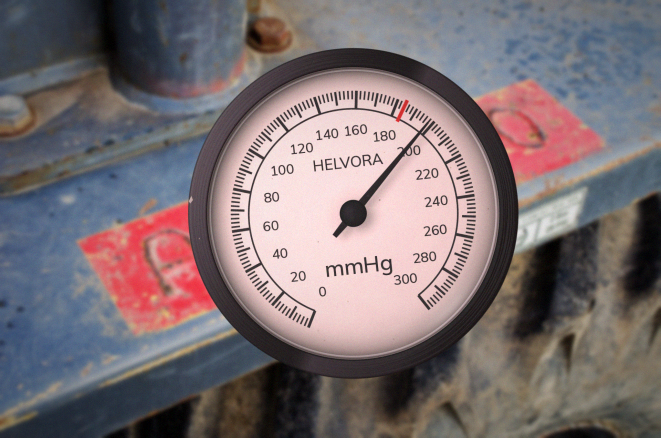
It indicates mmHg 198
